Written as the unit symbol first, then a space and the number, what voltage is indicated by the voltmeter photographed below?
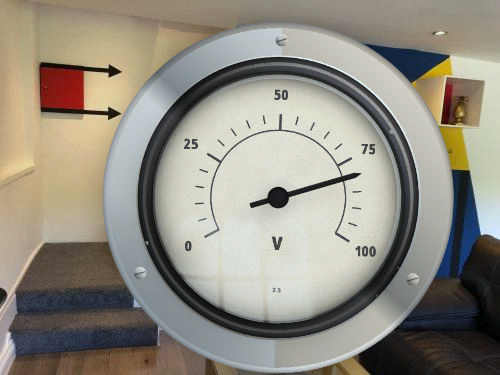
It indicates V 80
